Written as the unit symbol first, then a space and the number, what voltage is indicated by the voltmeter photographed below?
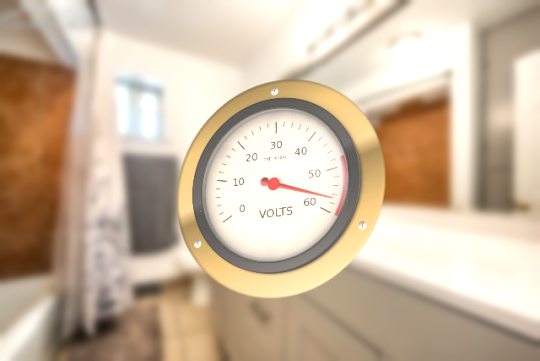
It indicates V 57
